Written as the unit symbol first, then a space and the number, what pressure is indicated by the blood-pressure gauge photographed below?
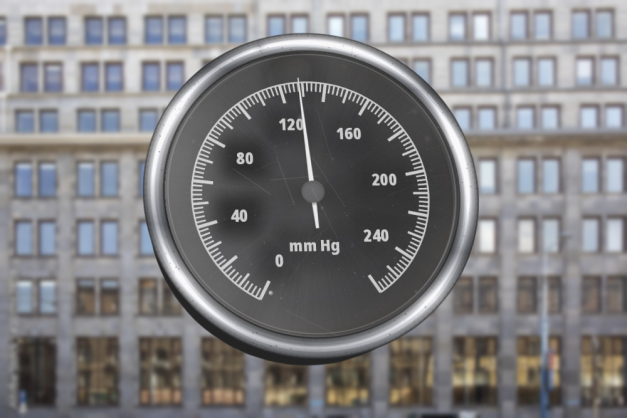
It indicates mmHg 128
